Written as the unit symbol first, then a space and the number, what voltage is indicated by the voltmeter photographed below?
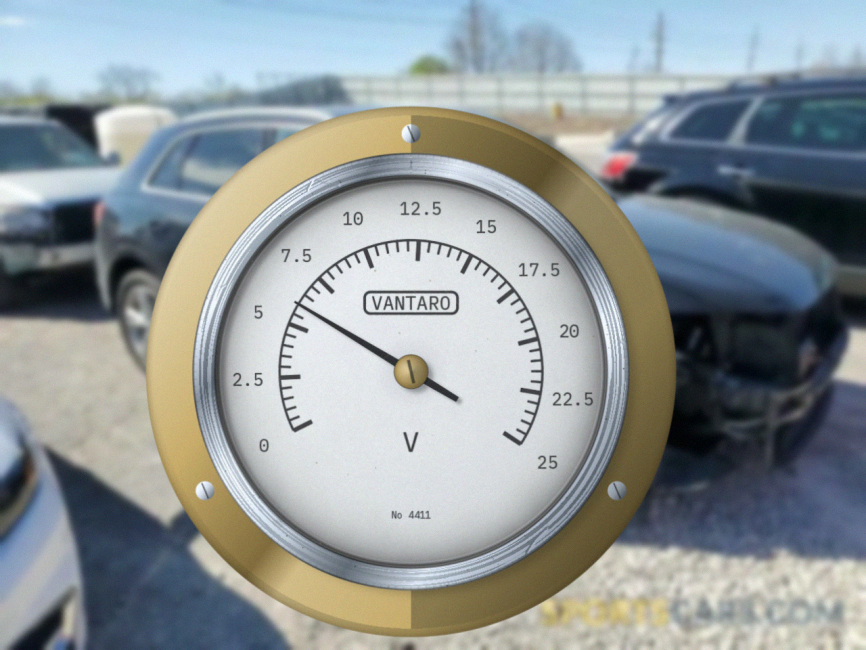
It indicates V 6
